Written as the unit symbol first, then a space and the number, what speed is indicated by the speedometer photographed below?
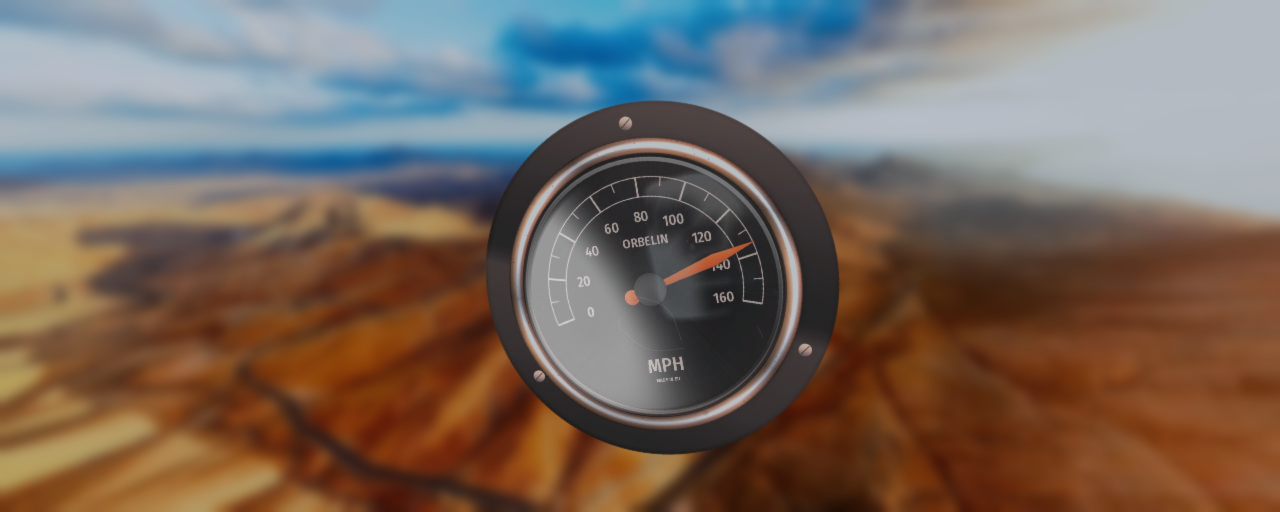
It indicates mph 135
